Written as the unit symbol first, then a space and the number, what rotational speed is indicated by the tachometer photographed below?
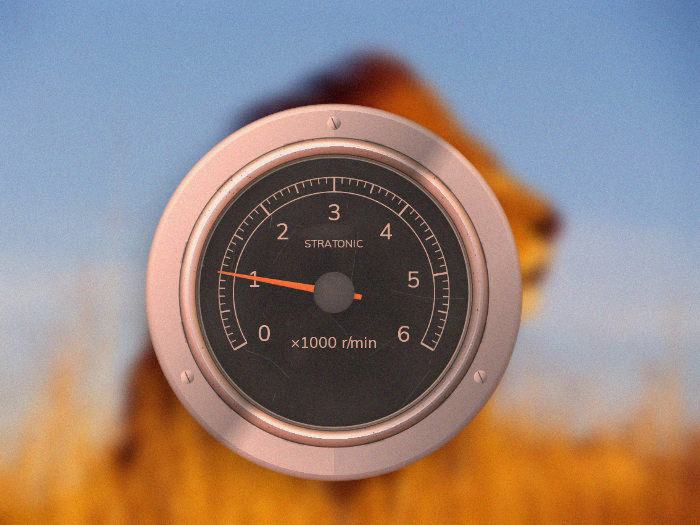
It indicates rpm 1000
